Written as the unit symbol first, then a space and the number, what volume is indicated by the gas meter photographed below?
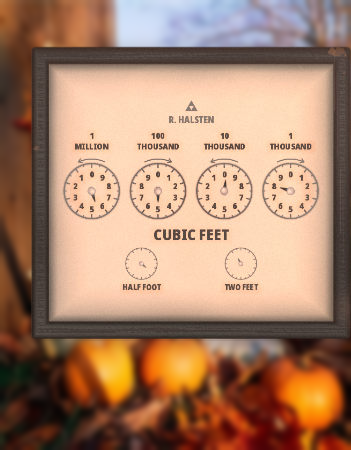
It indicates ft³ 549800
